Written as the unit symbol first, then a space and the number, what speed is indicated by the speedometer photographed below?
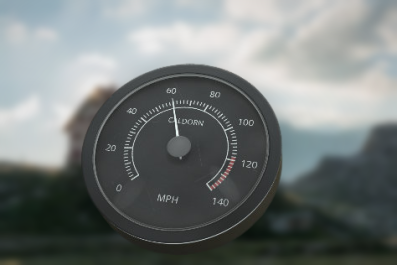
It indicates mph 60
